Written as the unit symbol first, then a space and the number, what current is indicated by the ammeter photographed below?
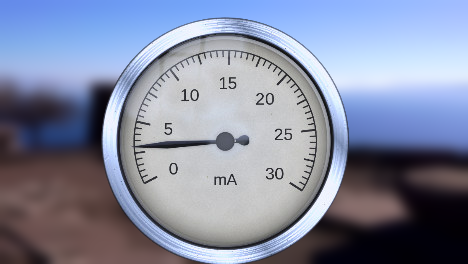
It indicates mA 3
